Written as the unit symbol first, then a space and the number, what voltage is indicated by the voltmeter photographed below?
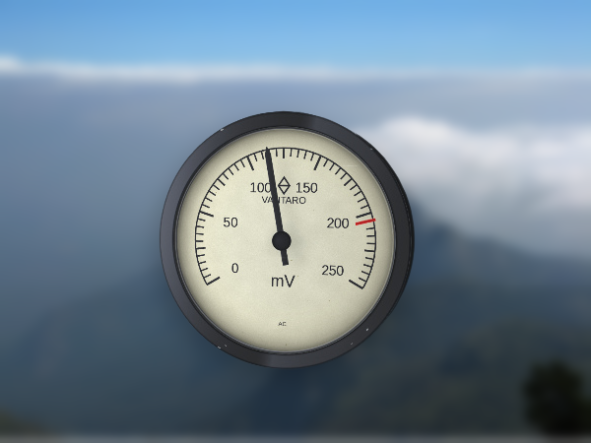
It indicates mV 115
